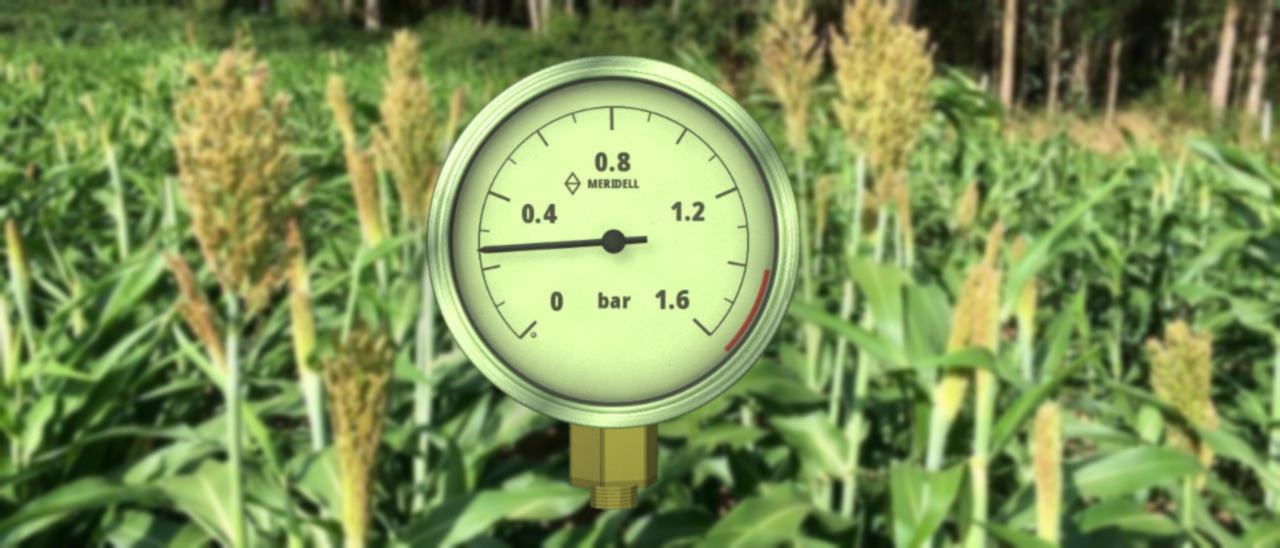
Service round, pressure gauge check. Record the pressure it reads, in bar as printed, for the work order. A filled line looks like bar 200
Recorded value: bar 0.25
